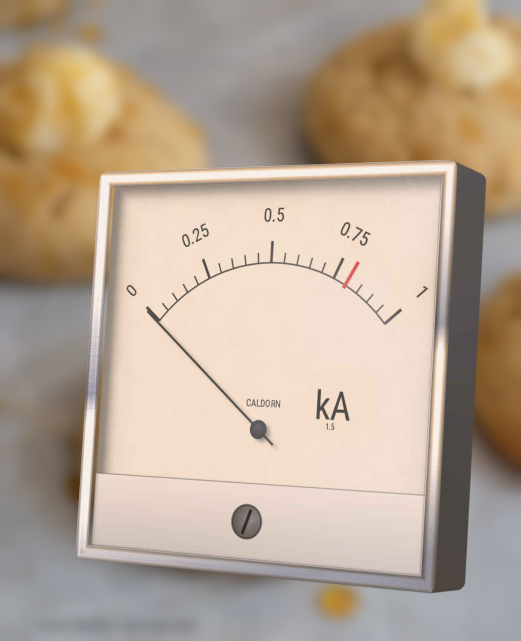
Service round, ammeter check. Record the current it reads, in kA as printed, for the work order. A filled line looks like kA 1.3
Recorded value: kA 0
